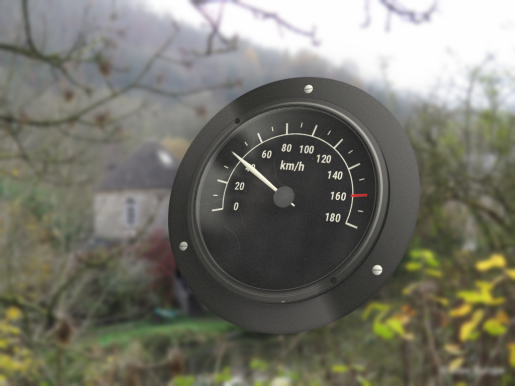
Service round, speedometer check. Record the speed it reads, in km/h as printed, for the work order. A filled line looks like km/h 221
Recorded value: km/h 40
